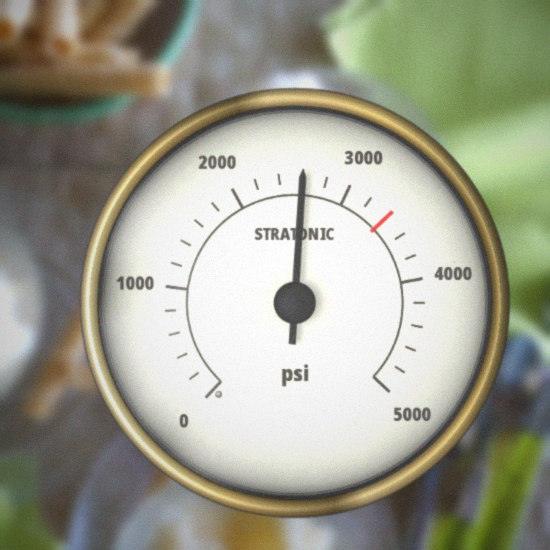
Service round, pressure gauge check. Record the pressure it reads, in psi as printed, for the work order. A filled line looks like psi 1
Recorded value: psi 2600
